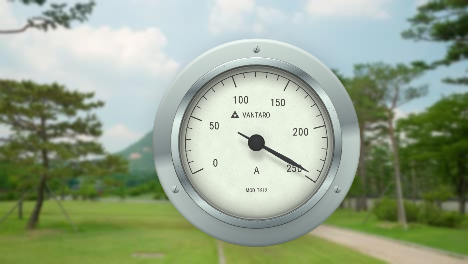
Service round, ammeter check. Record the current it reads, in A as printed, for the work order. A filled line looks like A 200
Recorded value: A 245
